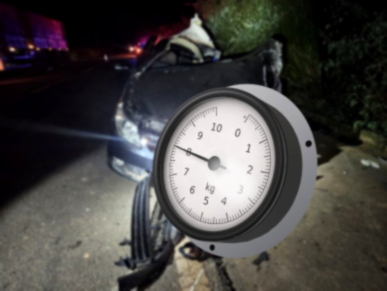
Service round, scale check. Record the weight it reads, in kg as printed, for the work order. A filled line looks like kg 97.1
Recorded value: kg 8
